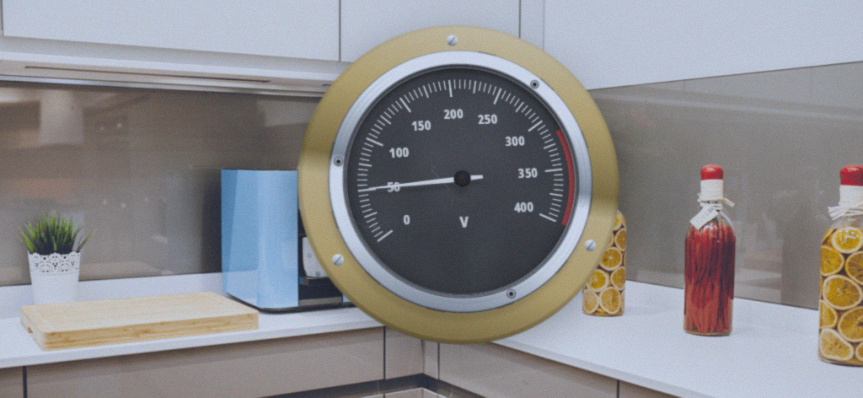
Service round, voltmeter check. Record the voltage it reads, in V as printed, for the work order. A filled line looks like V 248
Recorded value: V 50
